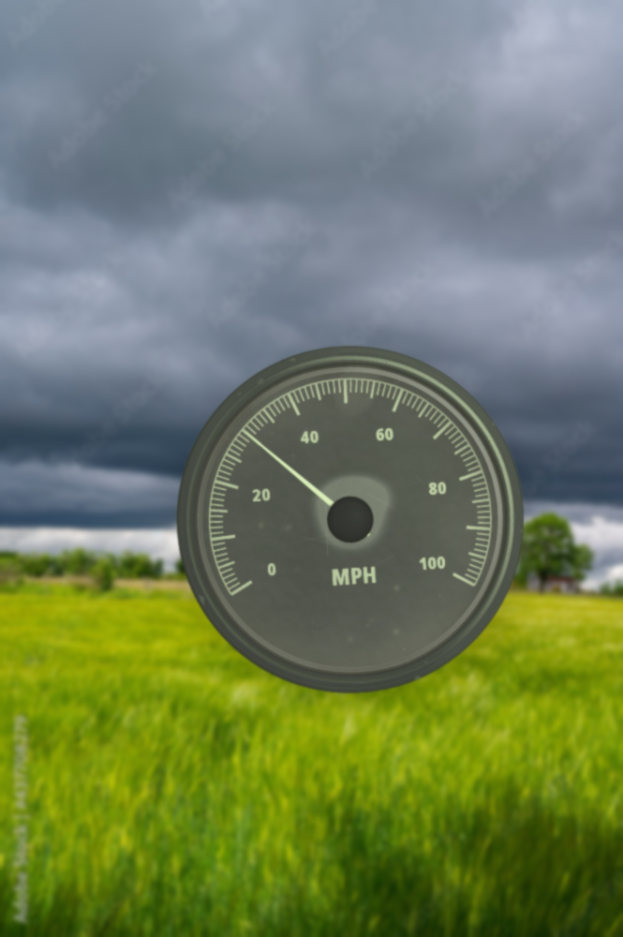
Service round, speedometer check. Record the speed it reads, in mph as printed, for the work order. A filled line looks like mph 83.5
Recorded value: mph 30
